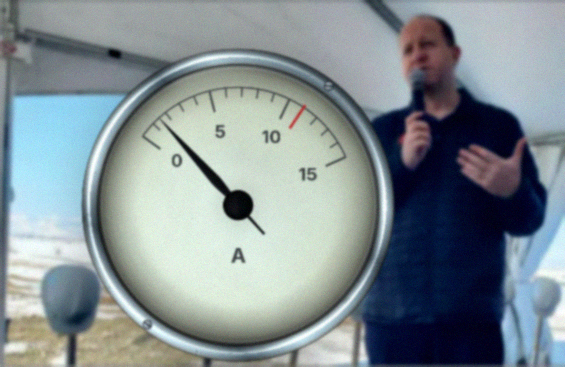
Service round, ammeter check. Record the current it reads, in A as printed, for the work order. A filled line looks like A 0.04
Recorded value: A 1.5
